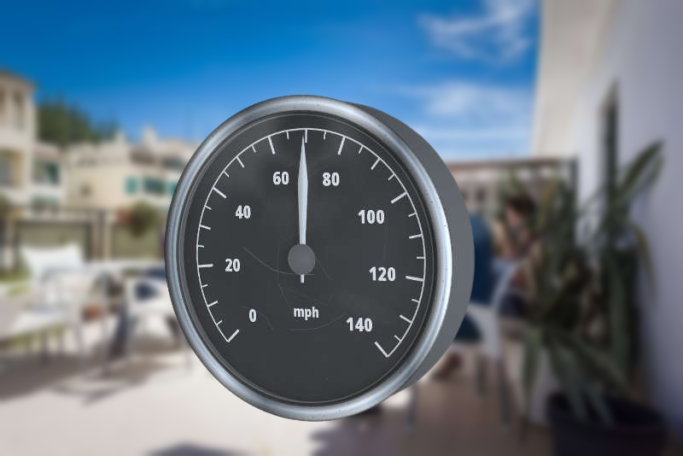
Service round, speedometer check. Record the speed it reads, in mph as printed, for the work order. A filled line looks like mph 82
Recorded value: mph 70
